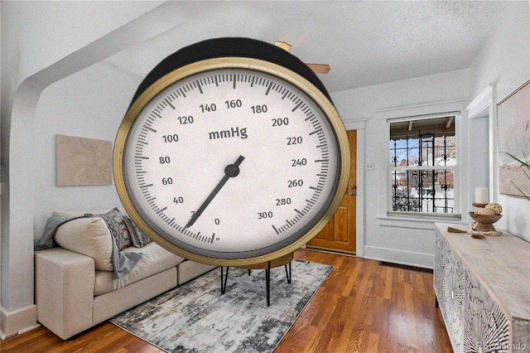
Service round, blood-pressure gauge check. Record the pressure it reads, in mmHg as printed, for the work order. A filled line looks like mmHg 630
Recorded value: mmHg 20
